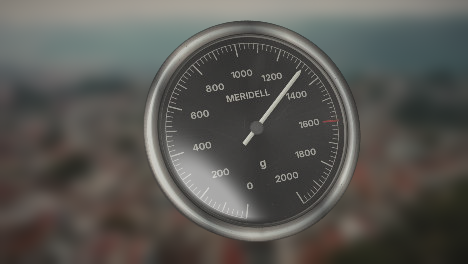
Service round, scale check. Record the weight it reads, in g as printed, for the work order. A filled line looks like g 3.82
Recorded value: g 1320
